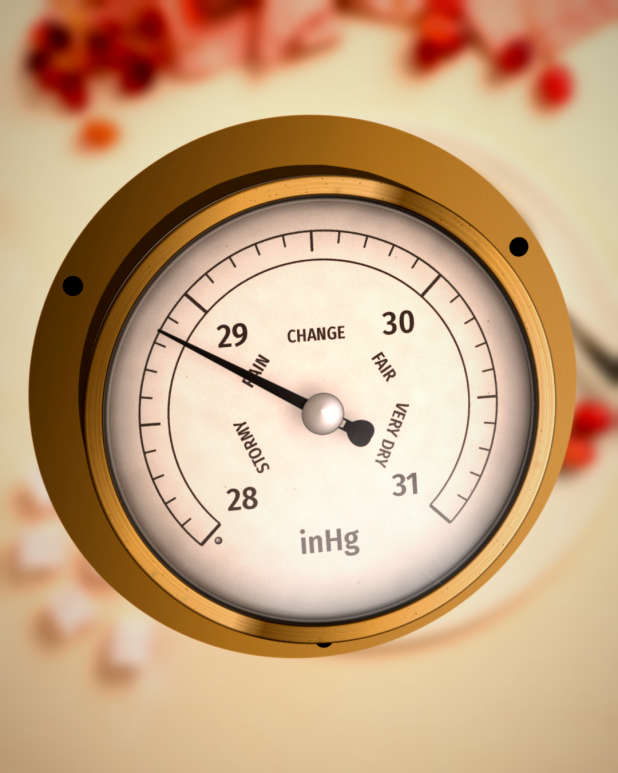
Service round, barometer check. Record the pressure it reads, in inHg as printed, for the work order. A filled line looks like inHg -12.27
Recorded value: inHg 28.85
